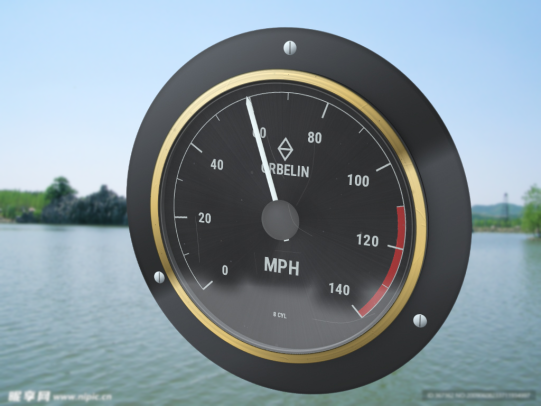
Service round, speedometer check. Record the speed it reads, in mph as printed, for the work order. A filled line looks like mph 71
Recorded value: mph 60
